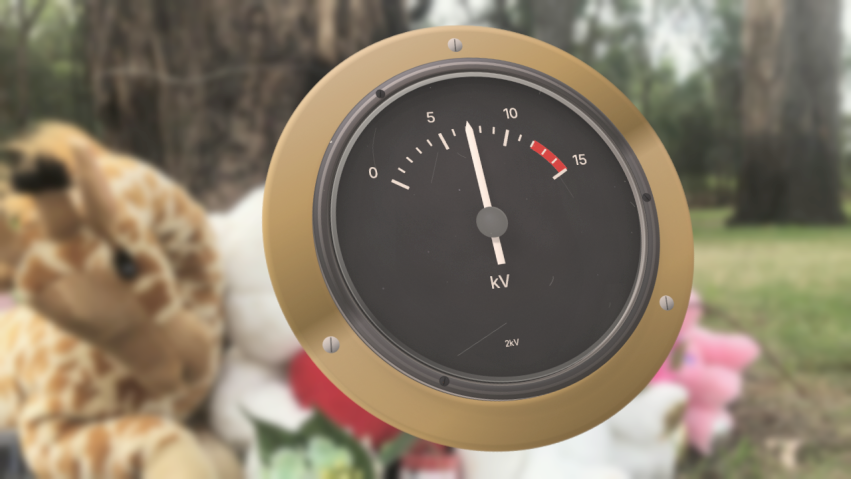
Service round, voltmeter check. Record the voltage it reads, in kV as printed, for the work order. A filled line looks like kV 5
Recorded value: kV 7
